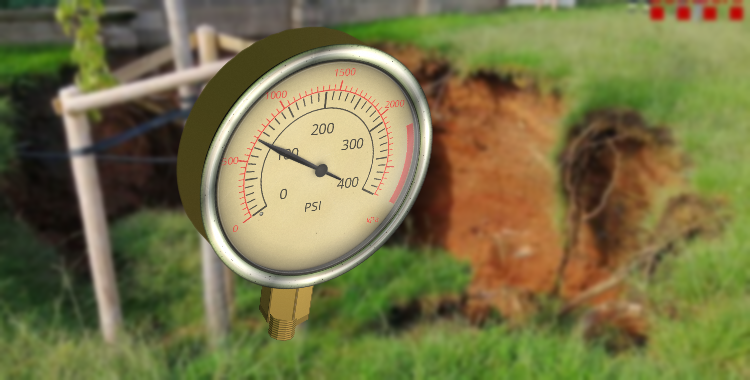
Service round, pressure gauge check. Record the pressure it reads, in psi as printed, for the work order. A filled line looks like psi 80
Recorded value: psi 100
